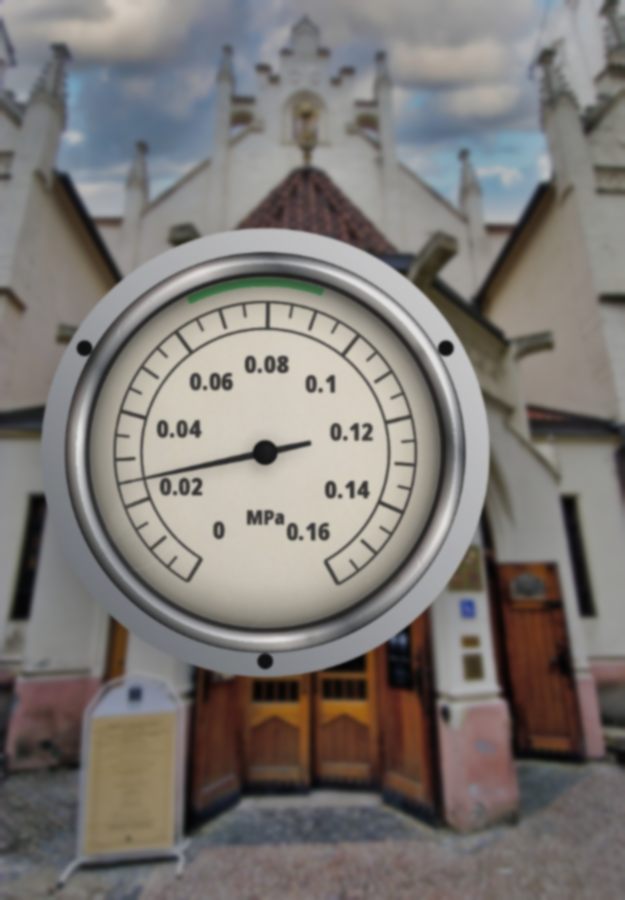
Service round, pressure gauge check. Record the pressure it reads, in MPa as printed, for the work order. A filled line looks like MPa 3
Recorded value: MPa 0.025
